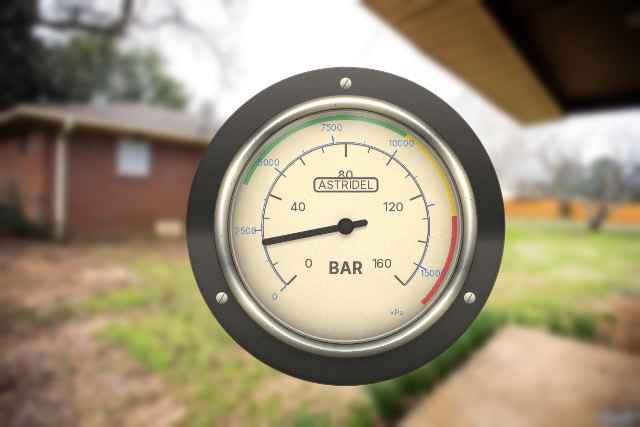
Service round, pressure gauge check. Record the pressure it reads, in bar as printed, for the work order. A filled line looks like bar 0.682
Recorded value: bar 20
